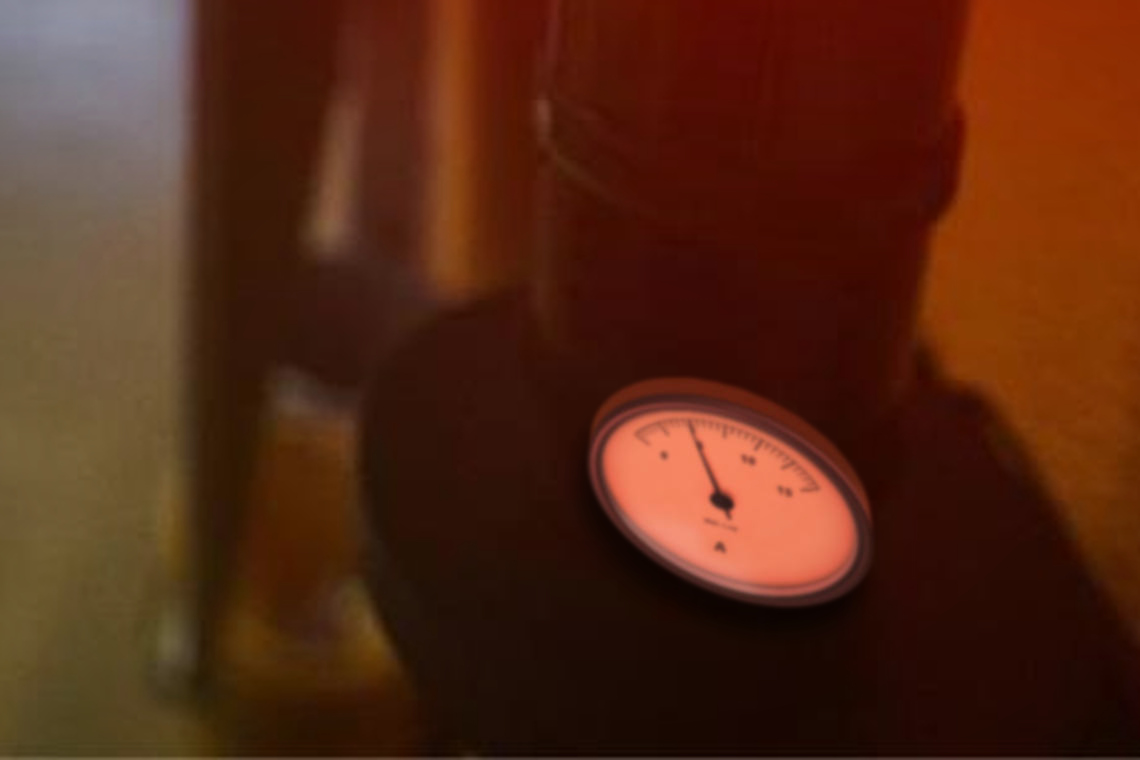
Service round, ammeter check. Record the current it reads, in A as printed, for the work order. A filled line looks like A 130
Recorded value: A 5
